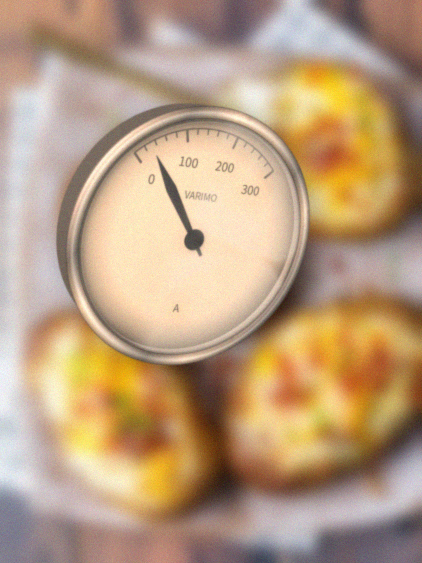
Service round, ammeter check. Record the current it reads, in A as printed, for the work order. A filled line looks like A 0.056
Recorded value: A 30
